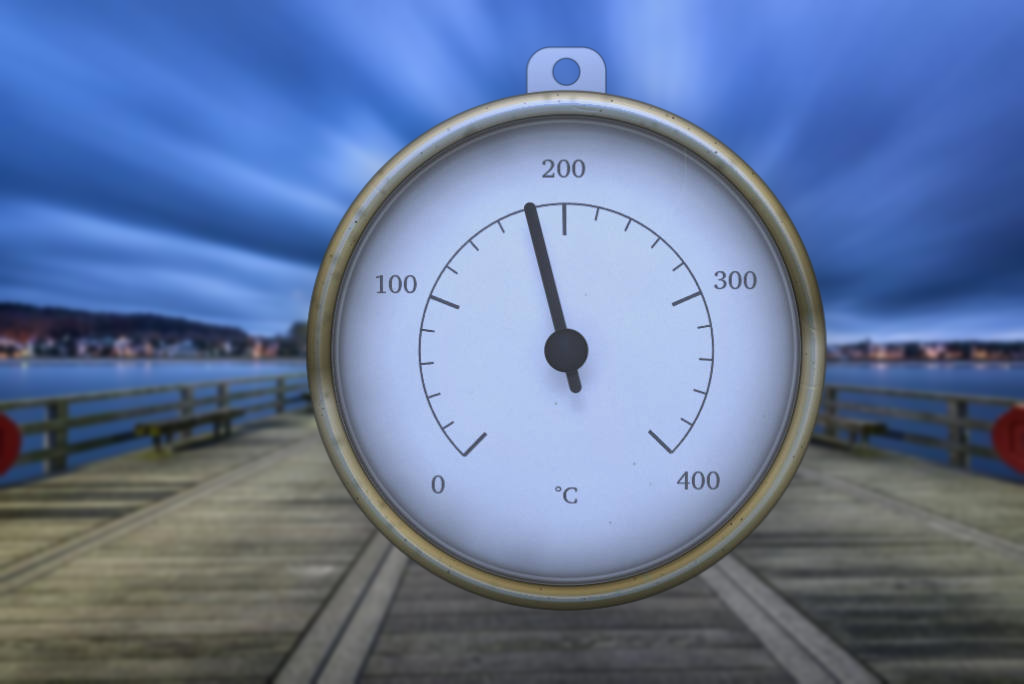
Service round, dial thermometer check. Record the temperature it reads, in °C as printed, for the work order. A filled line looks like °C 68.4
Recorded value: °C 180
